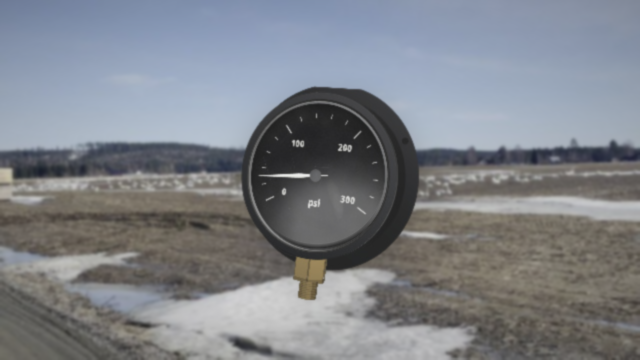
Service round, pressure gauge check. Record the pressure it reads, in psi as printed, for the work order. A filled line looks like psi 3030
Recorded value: psi 30
